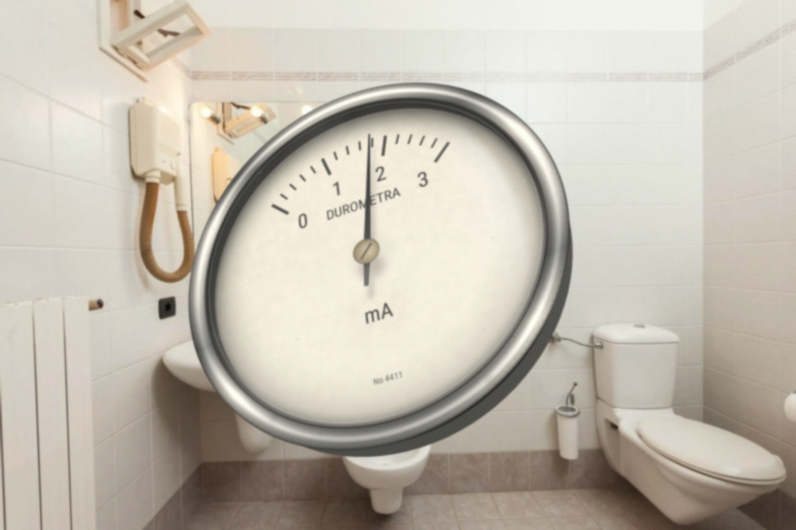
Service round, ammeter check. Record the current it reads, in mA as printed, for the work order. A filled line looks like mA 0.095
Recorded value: mA 1.8
